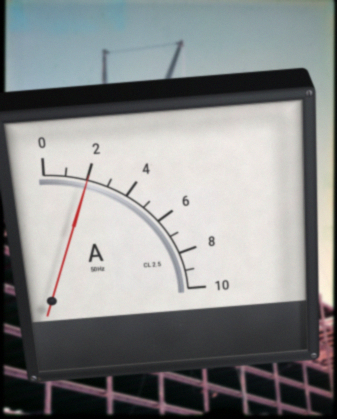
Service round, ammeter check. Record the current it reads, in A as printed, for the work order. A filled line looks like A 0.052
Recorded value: A 2
